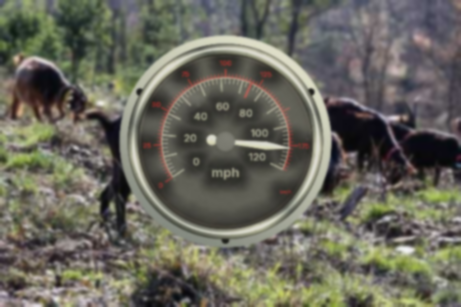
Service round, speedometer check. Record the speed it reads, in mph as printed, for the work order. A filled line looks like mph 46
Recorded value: mph 110
